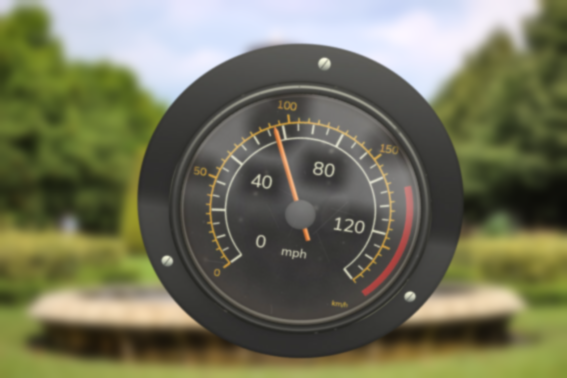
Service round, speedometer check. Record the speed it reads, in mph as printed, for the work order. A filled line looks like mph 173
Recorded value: mph 57.5
